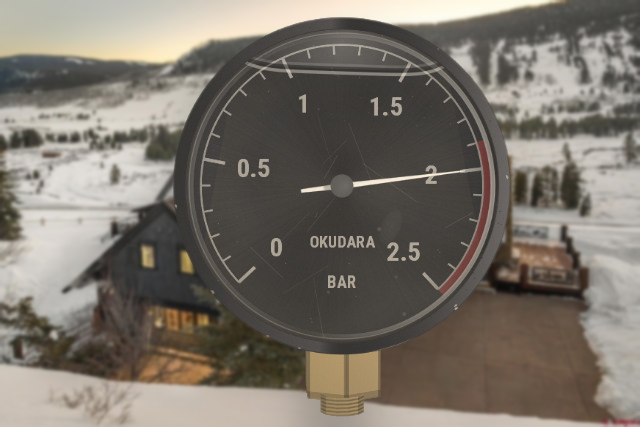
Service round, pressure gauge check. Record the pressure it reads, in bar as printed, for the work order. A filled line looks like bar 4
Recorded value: bar 2
